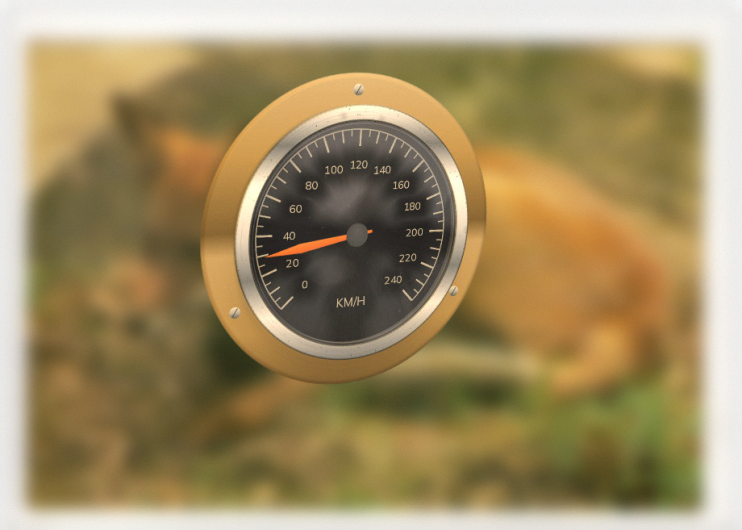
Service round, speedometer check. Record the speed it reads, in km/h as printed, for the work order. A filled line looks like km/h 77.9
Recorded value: km/h 30
